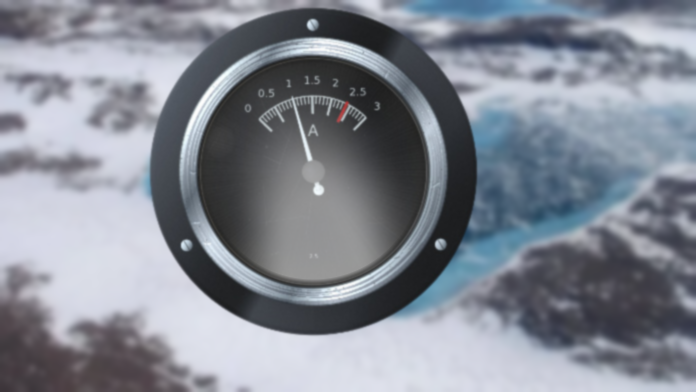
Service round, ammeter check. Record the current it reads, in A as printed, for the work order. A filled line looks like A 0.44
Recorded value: A 1
